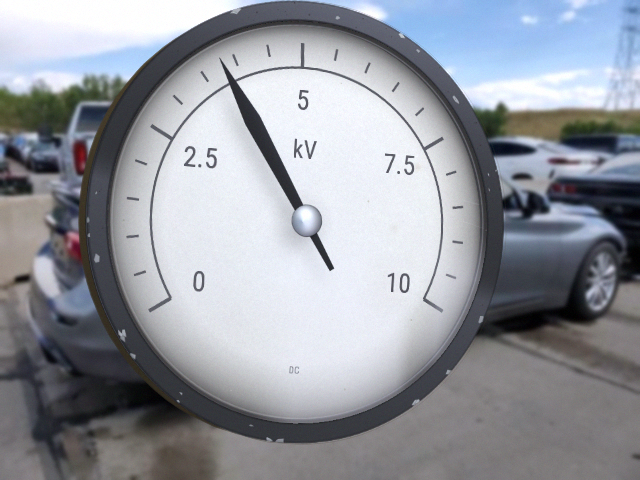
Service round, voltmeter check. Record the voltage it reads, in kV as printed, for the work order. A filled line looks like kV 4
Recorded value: kV 3.75
